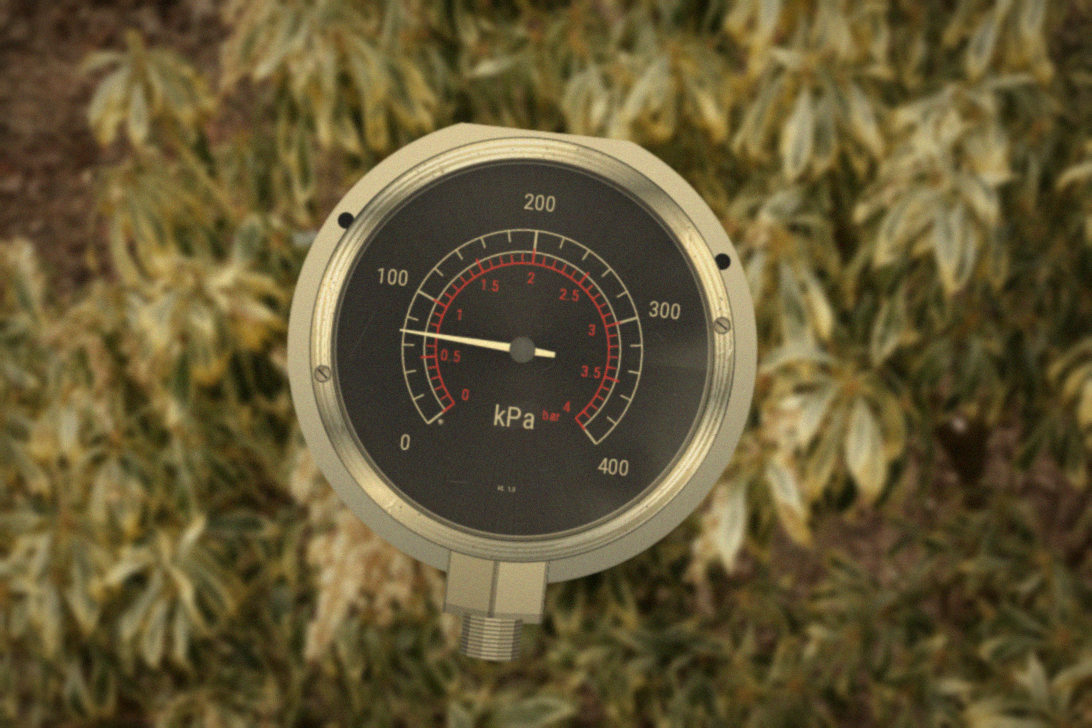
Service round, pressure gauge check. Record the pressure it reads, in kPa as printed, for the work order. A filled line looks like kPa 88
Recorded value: kPa 70
